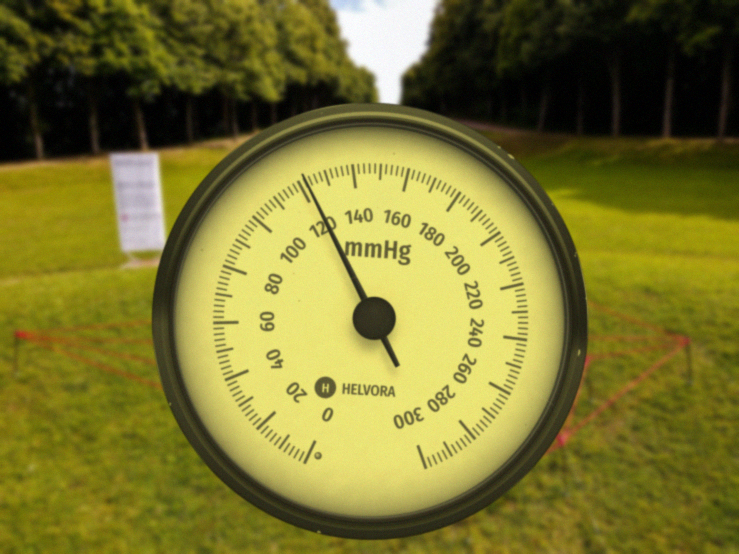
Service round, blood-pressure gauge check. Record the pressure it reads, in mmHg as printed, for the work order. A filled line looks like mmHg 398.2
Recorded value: mmHg 122
